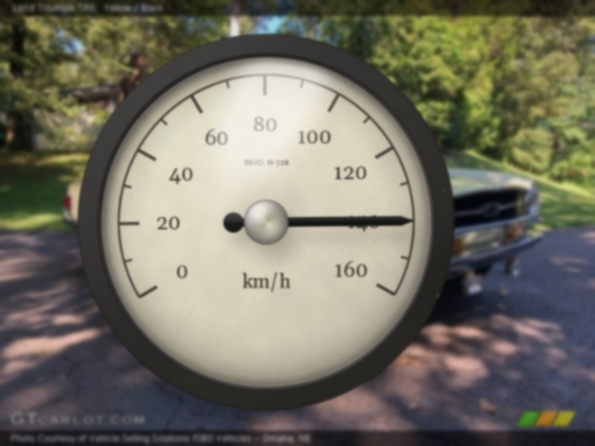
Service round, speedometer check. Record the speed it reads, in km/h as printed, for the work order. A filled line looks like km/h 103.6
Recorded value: km/h 140
